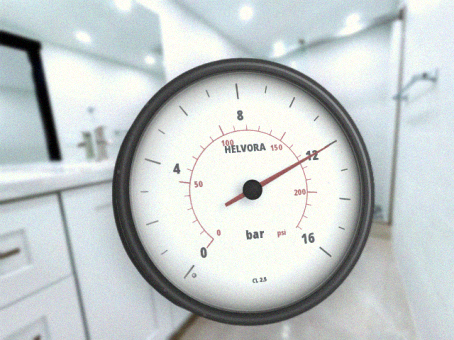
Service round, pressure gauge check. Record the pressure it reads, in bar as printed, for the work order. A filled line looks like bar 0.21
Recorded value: bar 12
